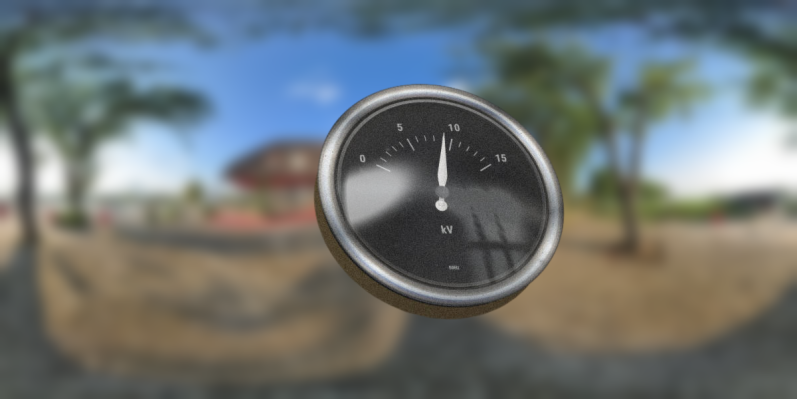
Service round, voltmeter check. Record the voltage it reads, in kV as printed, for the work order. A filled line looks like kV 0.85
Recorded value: kV 9
